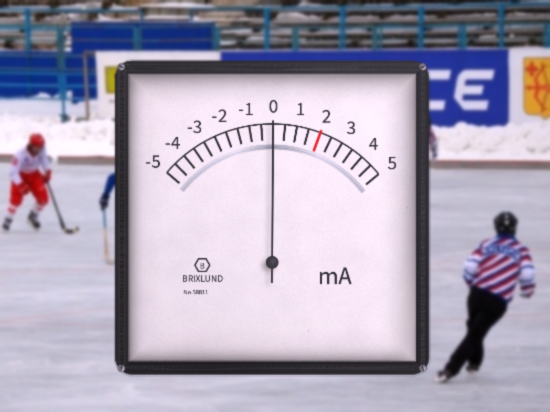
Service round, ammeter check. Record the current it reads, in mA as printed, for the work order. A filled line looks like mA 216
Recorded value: mA 0
